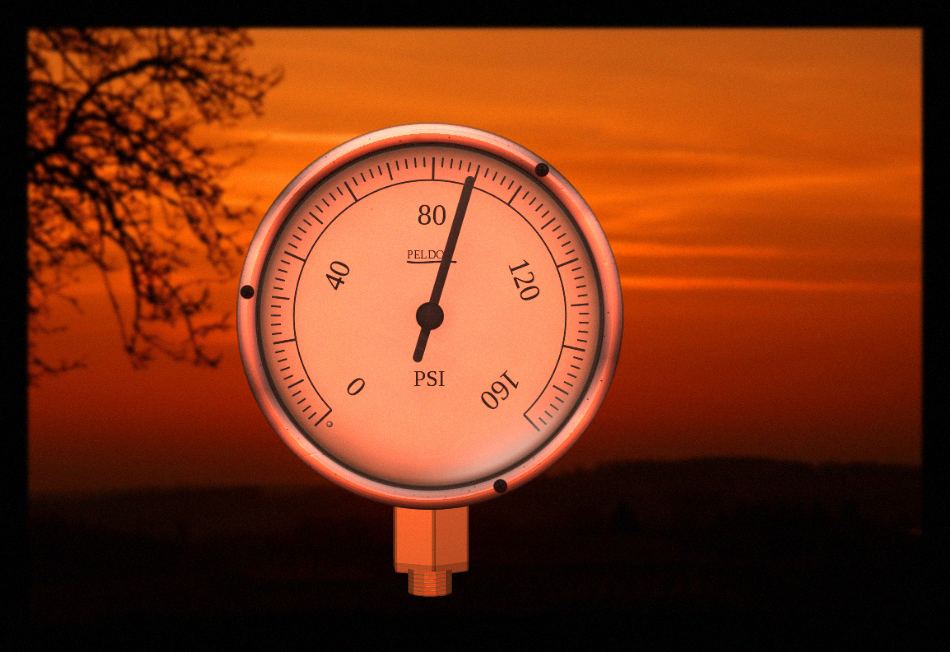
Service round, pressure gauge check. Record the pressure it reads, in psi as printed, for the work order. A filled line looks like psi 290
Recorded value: psi 89
